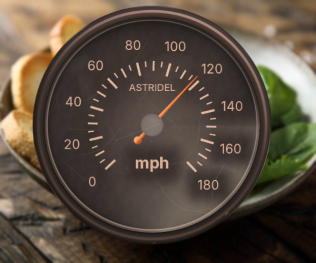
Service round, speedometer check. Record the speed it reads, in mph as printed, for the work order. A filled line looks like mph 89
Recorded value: mph 117.5
